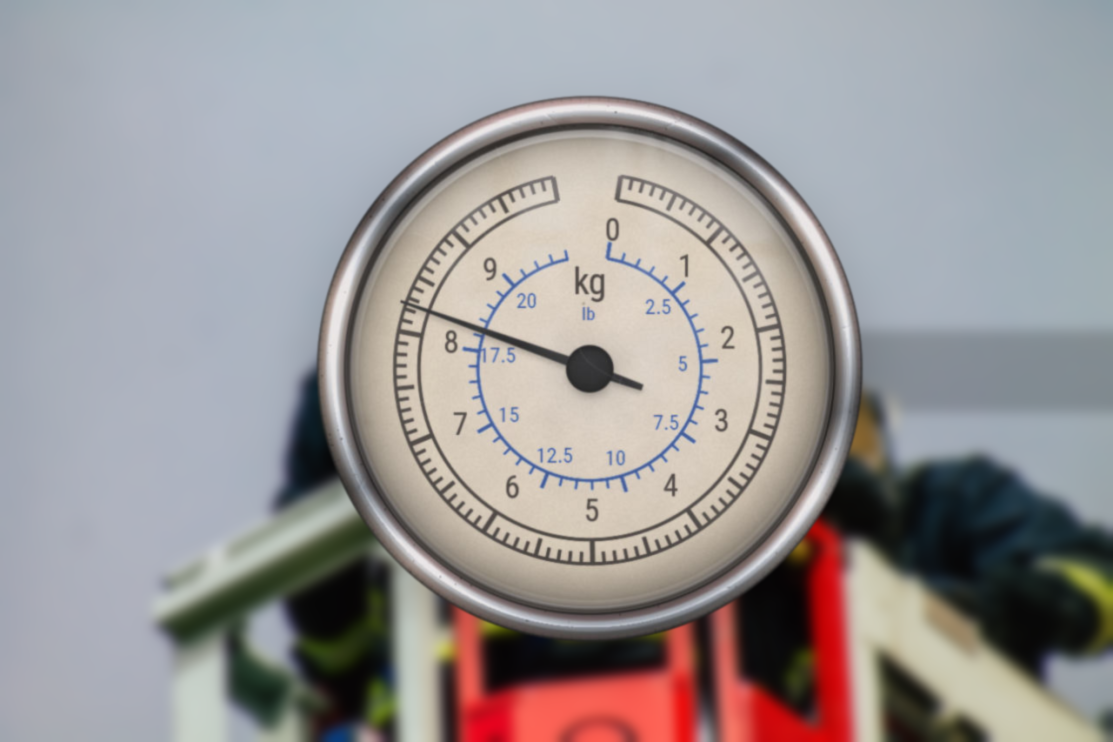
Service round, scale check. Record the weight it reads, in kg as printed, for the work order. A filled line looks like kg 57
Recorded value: kg 8.25
